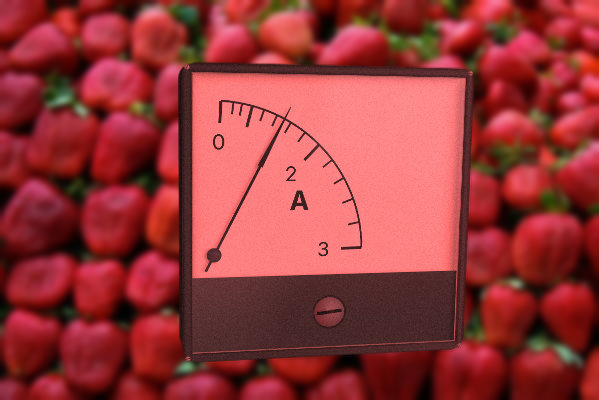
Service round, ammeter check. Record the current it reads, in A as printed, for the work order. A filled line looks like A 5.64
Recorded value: A 1.5
